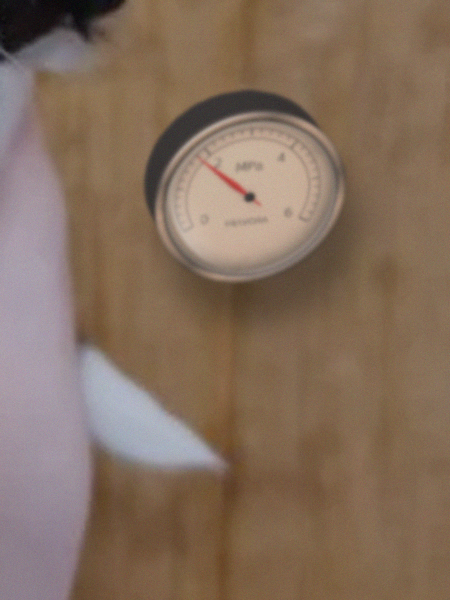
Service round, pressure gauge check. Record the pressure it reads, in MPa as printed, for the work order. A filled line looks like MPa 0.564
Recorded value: MPa 1.8
